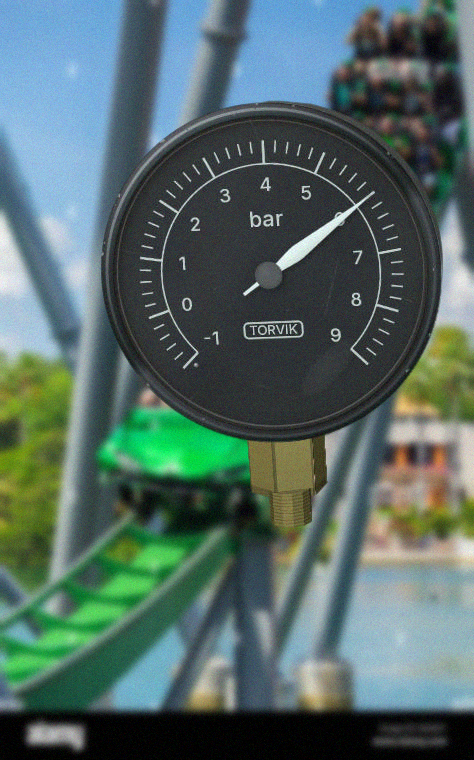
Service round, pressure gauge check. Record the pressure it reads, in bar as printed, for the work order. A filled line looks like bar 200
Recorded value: bar 6
